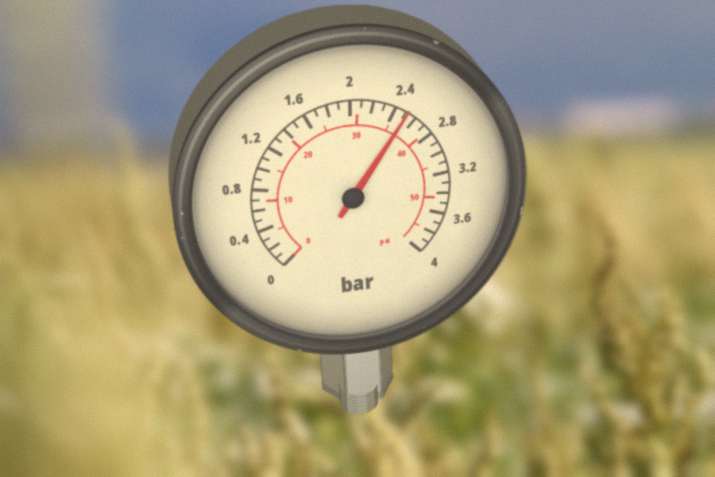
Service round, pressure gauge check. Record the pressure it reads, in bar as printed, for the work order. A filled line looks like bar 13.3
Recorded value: bar 2.5
